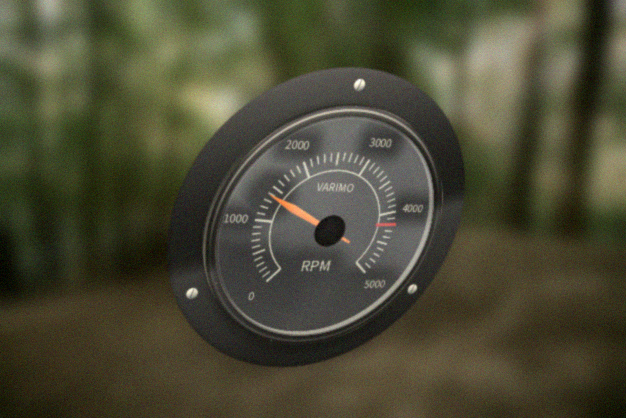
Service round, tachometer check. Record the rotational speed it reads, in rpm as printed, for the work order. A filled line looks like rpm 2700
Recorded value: rpm 1400
